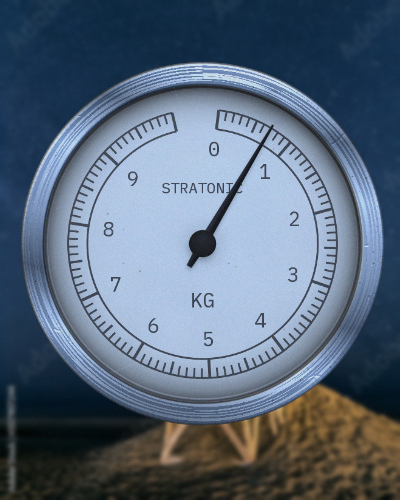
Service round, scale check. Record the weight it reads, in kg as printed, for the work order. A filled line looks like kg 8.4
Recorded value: kg 0.7
